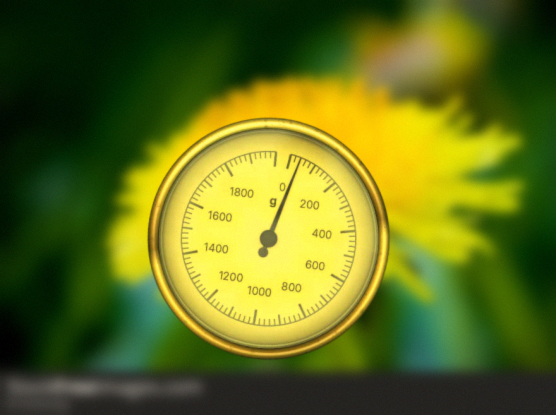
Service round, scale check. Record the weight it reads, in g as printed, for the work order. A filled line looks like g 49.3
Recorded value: g 40
